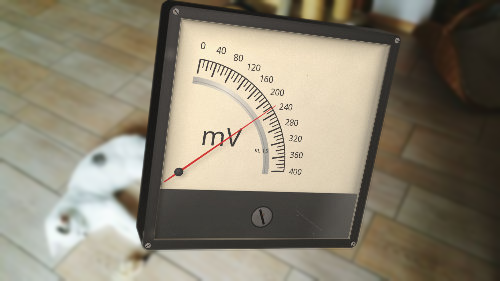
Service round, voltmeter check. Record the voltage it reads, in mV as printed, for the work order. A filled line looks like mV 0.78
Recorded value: mV 220
